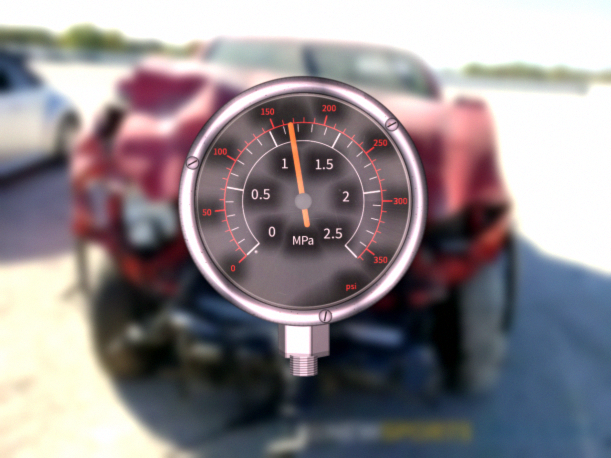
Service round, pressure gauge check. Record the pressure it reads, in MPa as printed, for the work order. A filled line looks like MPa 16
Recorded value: MPa 1.15
